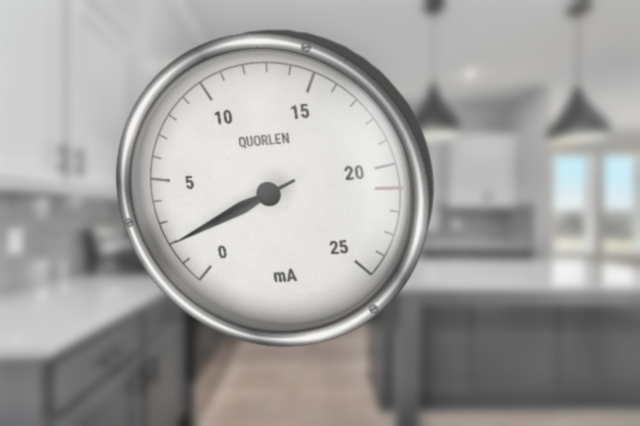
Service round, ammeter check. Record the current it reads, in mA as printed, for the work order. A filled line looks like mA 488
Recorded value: mA 2
